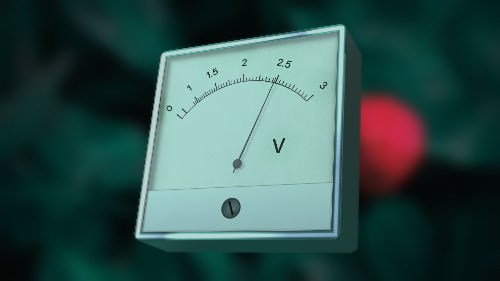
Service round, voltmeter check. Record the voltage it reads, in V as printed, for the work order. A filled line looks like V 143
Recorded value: V 2.5
